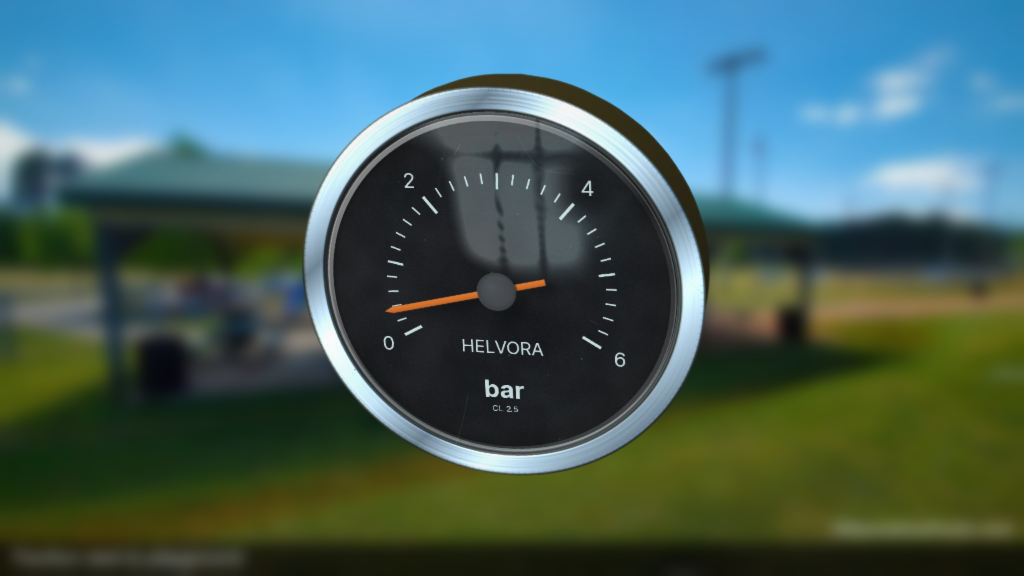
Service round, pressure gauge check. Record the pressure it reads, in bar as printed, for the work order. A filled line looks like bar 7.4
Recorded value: bar 0.4
